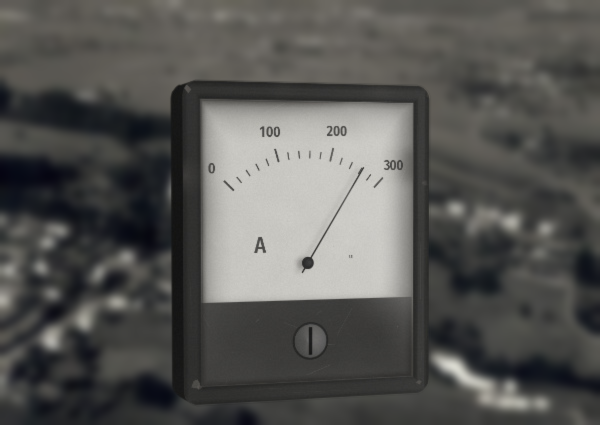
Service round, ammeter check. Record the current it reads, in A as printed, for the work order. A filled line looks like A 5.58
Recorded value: A 260
